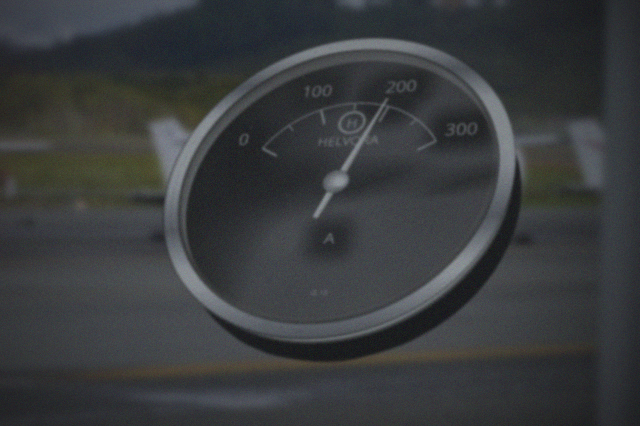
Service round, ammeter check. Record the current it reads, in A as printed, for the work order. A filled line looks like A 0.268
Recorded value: A 200
